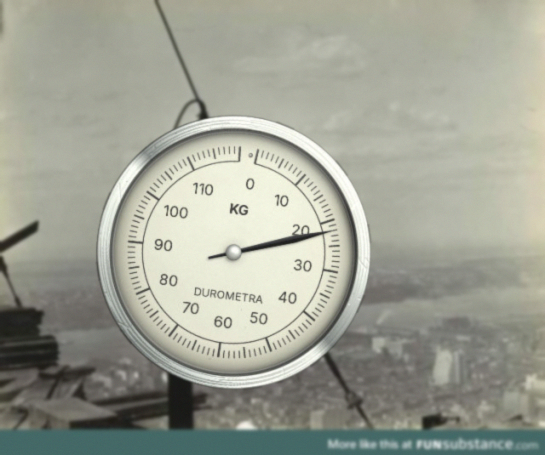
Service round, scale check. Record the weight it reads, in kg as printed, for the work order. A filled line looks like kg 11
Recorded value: kg 22
